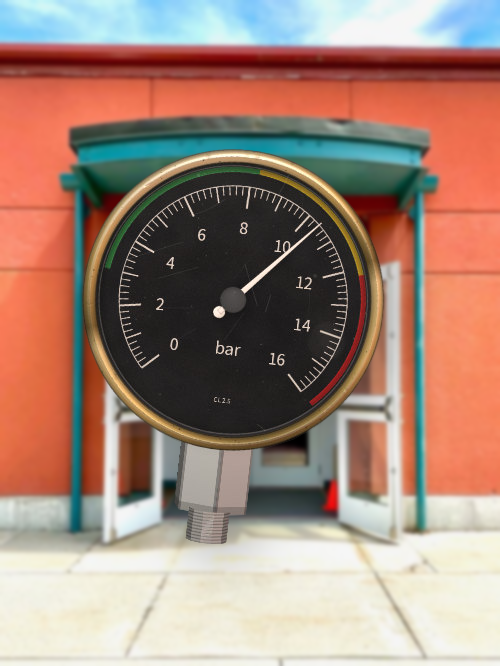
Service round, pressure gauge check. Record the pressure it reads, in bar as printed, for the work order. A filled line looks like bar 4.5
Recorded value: bar 10.4
